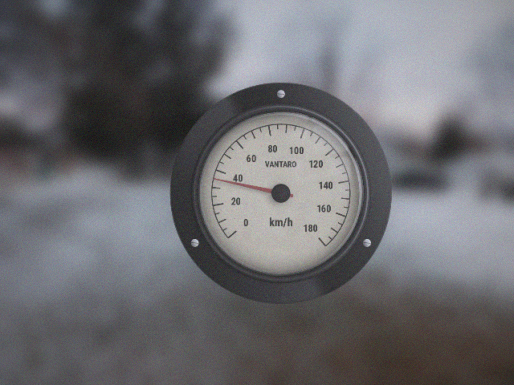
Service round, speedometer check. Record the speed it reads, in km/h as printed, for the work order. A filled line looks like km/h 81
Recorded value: km/h 35
